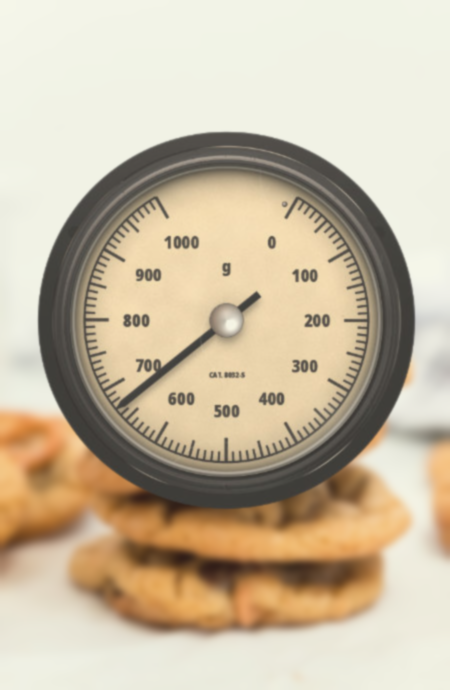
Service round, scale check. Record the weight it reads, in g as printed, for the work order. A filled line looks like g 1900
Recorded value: g 670
